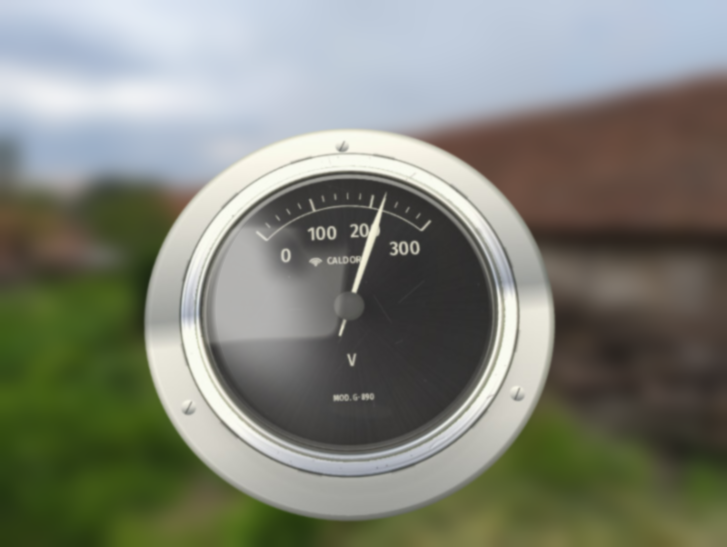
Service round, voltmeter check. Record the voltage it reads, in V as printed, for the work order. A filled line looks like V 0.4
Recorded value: V 220
